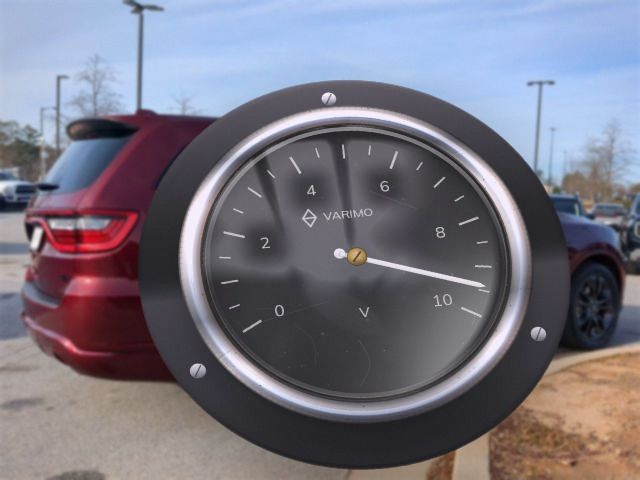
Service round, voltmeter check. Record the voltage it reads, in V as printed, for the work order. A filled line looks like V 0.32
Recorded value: V 9.5
